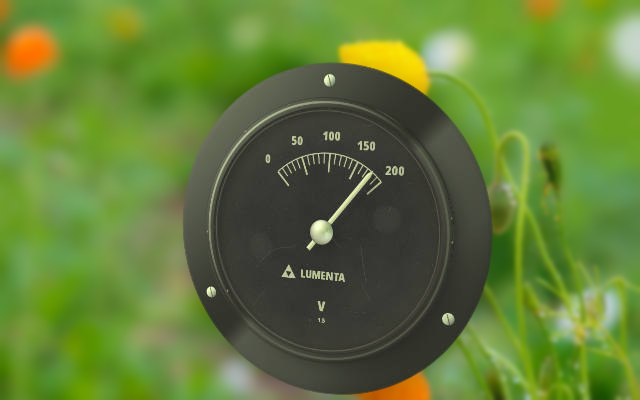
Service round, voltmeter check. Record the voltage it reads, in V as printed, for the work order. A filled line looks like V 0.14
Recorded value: V 180
